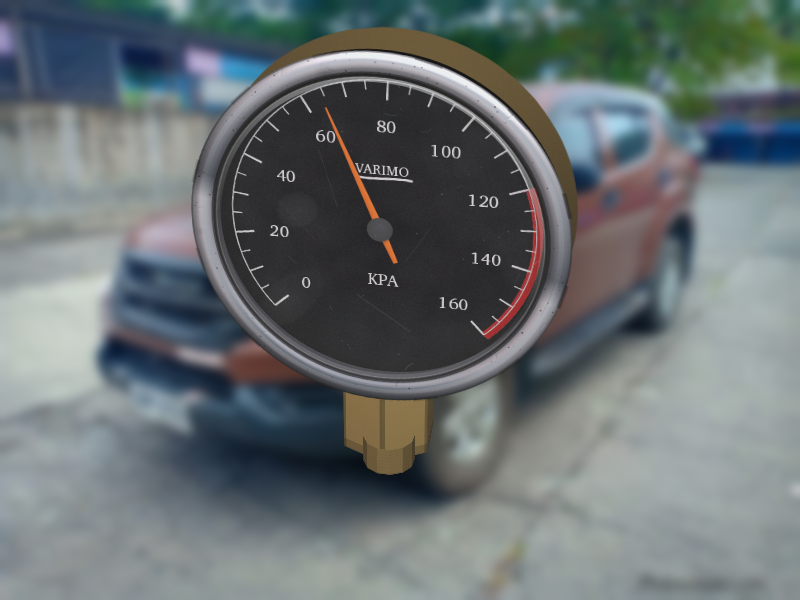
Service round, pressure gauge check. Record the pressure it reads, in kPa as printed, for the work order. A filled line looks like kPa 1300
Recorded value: kPa 65
